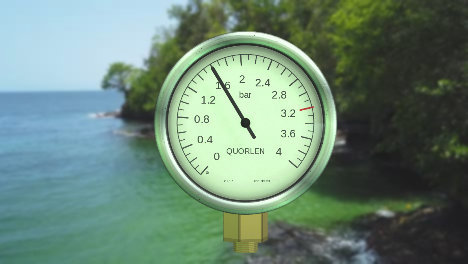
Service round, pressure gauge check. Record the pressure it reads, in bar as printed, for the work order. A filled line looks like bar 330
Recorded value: bar 1.6
